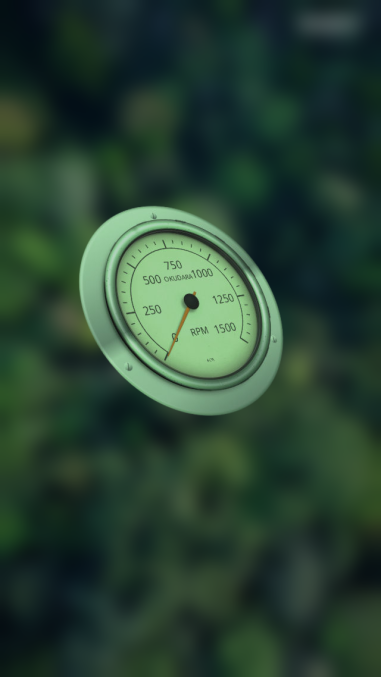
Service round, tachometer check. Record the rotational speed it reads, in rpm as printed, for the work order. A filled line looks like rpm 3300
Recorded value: rpm 0
